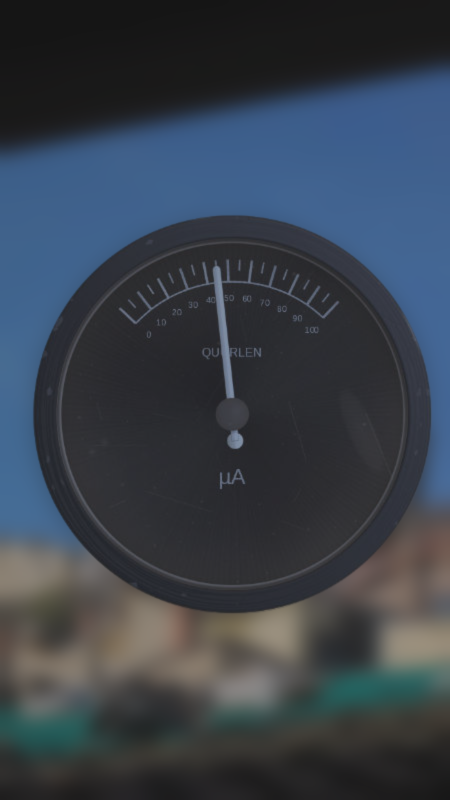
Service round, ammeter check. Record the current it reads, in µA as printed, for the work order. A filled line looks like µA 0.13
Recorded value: µA 45
